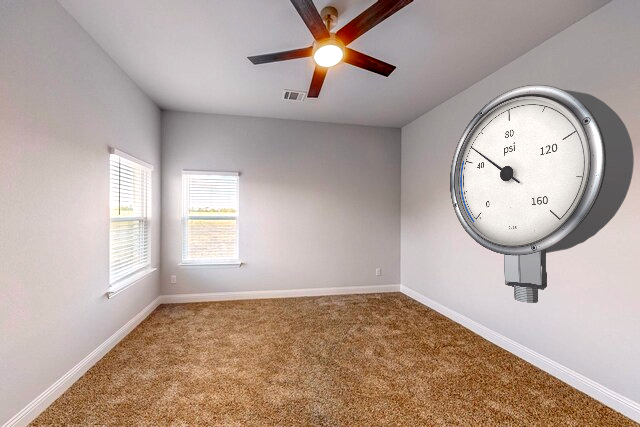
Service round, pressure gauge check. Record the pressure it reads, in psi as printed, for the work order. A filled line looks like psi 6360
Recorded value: psi 50
